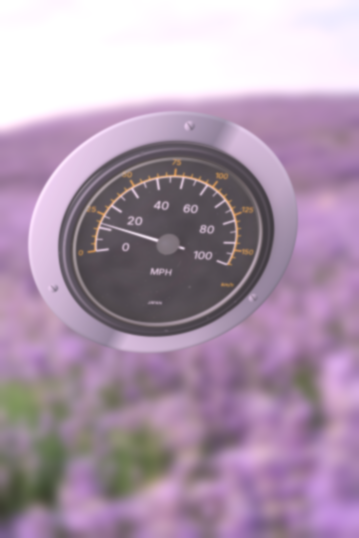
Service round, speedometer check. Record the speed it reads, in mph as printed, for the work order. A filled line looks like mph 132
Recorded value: mph 12.5
